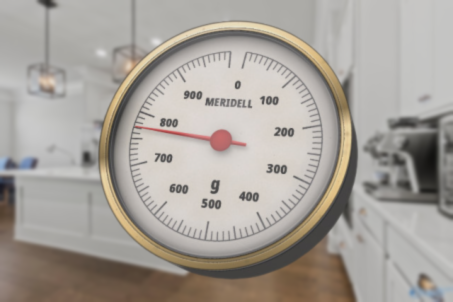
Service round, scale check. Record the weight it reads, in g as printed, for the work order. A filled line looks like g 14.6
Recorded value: g 770
